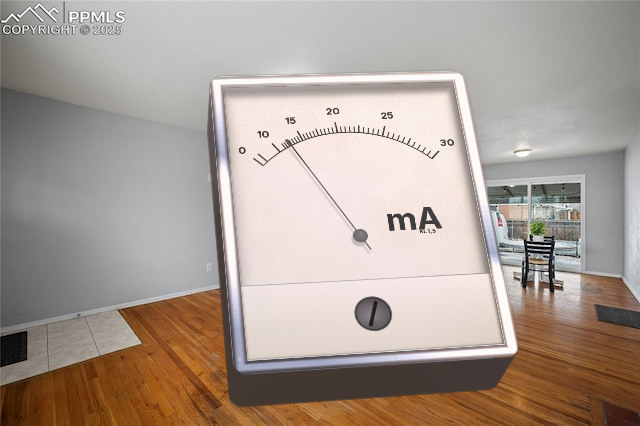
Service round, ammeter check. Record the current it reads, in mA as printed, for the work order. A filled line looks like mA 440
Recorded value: mA 12.5
